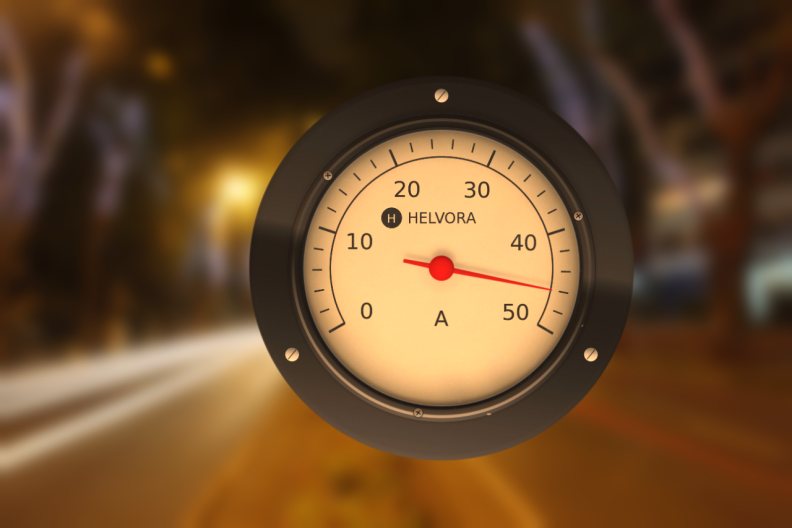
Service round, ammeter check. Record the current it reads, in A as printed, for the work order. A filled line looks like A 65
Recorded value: A 46
